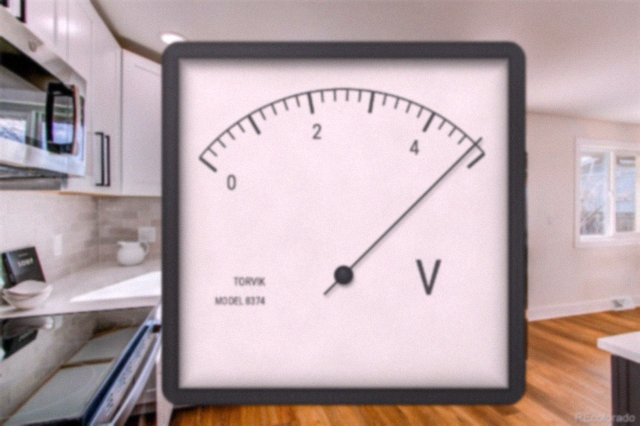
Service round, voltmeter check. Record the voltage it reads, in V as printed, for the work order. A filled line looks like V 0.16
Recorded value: V 4.8
